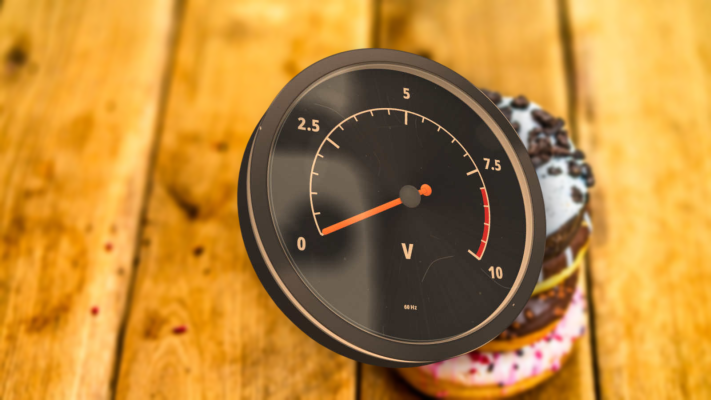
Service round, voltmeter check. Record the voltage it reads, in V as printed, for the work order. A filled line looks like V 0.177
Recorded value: V 0
